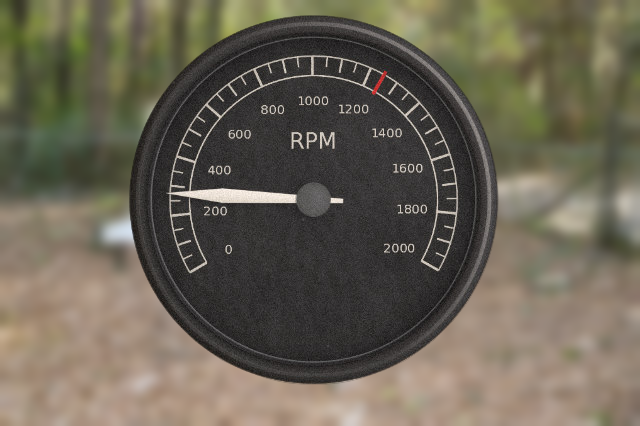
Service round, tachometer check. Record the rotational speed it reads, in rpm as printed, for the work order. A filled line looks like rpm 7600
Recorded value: rpm 275
